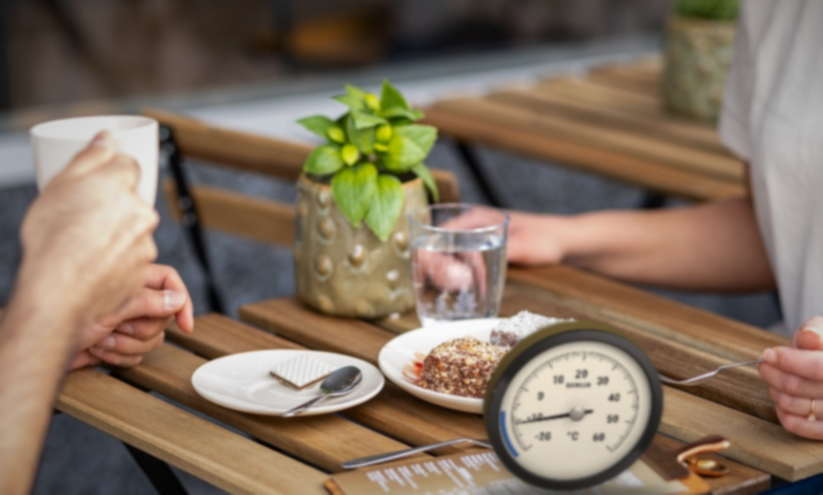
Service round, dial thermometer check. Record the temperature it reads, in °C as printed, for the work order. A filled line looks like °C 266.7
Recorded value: °C -10
